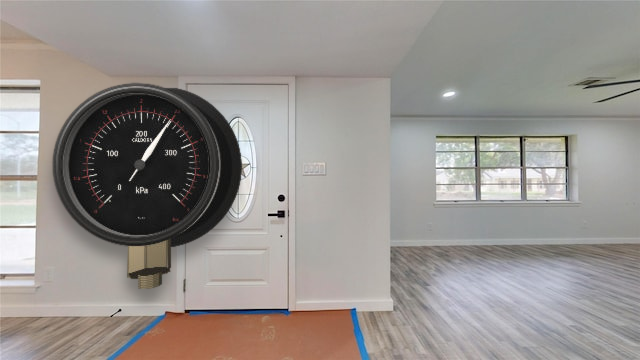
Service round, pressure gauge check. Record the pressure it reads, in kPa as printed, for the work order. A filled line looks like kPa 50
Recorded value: kPa 250
